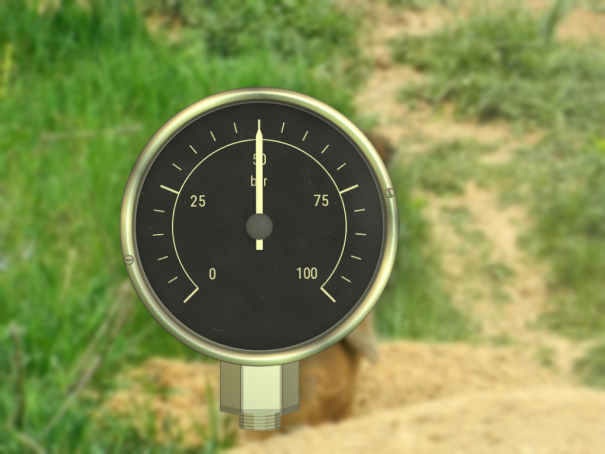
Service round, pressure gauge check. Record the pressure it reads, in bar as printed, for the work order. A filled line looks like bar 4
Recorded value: bar 50
